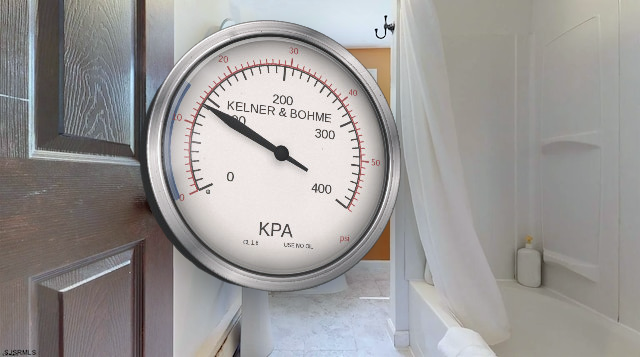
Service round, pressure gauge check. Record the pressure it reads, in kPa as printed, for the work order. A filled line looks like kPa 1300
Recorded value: kPa 90
